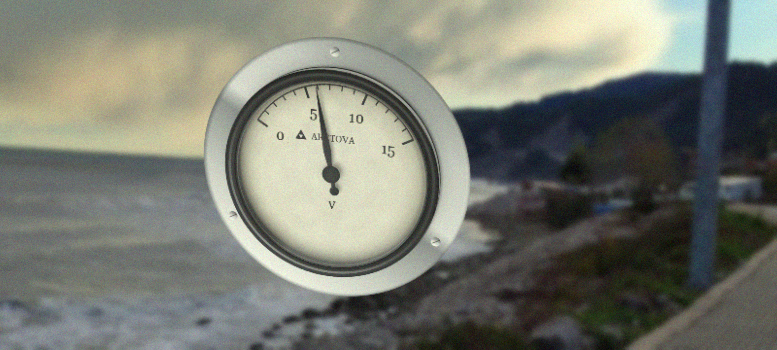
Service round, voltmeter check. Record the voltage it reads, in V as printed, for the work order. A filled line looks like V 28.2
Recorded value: V 6
